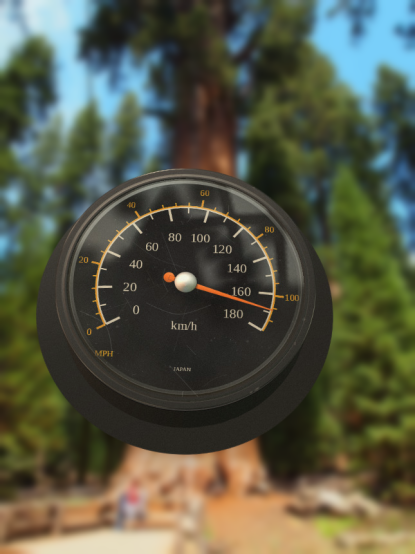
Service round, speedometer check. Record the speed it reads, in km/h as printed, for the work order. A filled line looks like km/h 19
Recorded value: km/h 170
